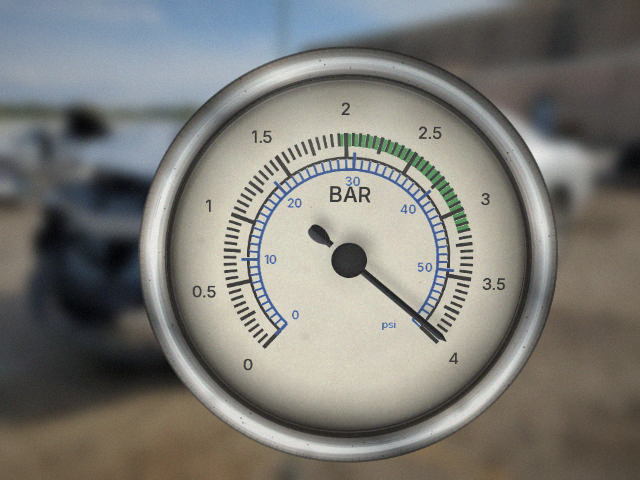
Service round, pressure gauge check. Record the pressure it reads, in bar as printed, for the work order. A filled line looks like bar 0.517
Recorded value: bar 3.95
